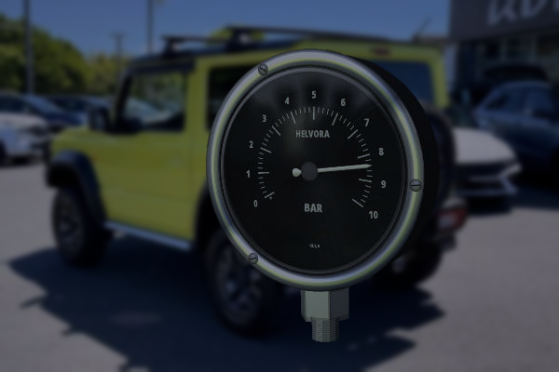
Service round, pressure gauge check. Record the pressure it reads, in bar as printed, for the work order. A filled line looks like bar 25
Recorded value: bar 8.4
